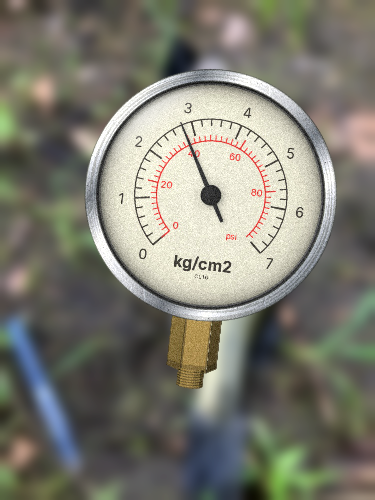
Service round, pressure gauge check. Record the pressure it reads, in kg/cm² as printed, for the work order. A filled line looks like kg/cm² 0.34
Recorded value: kg/cm² 2.8
